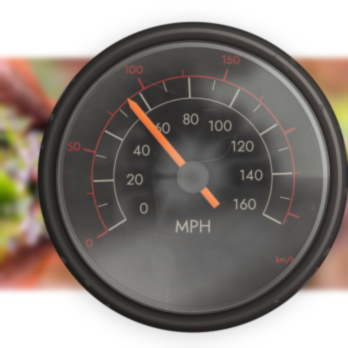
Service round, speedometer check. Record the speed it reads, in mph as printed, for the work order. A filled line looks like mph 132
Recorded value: mph 55
